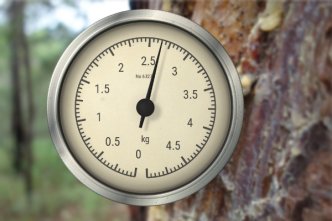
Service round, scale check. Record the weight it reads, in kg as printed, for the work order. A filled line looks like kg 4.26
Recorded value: kg 2.65
